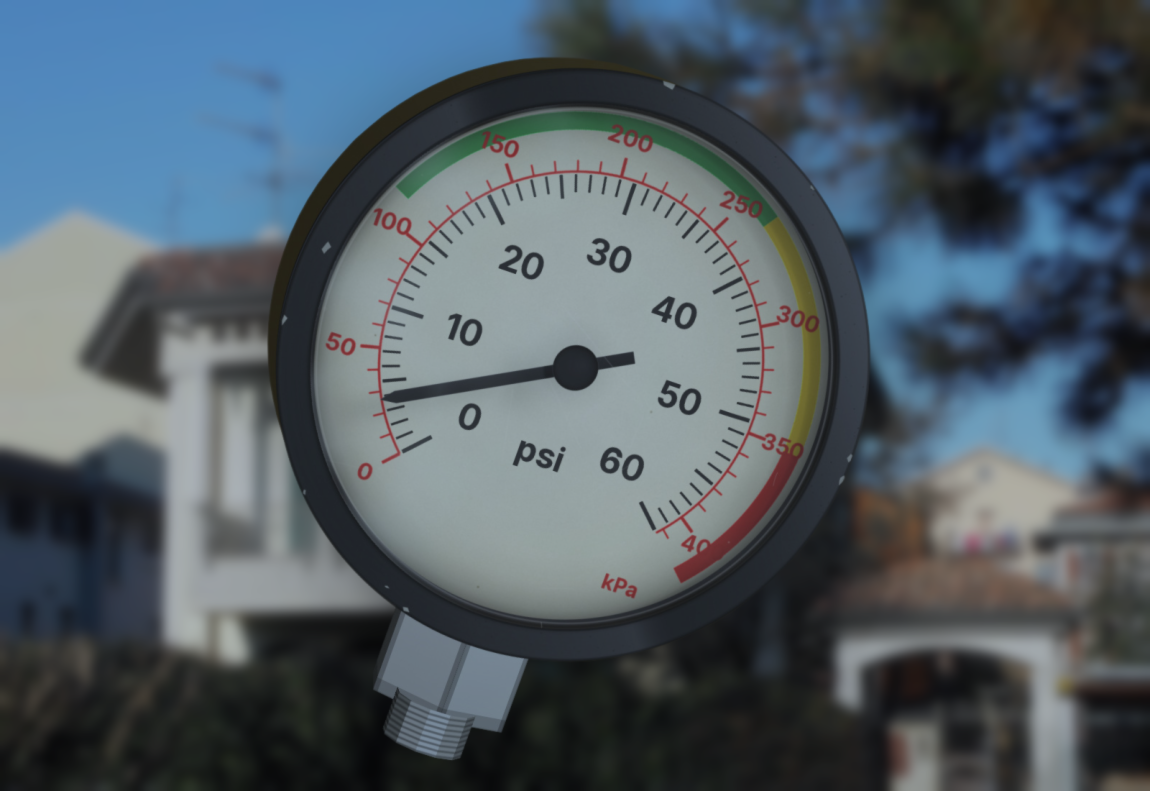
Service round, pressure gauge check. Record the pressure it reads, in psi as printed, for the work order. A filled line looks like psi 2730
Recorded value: psi 4
